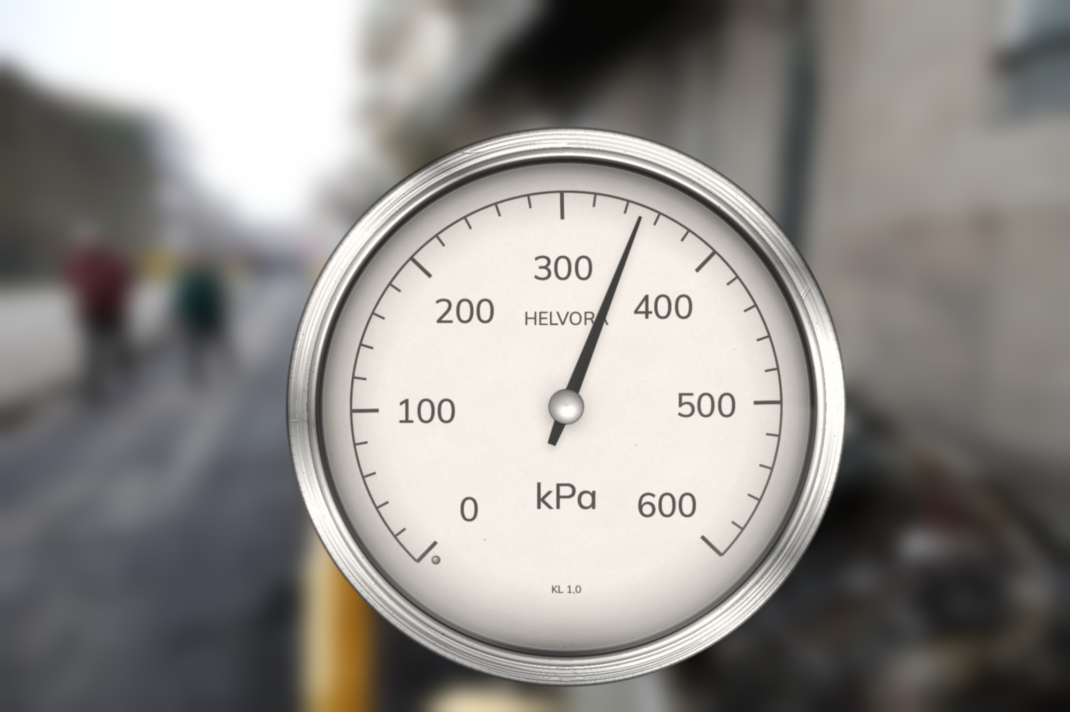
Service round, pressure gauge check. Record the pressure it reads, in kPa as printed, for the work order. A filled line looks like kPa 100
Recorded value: kPa 350
